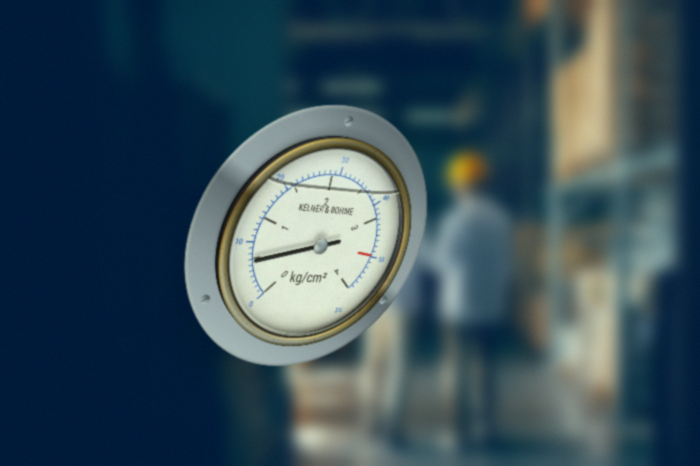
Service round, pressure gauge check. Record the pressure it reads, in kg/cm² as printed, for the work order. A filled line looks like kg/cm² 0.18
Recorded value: kg/cm² 0.5
